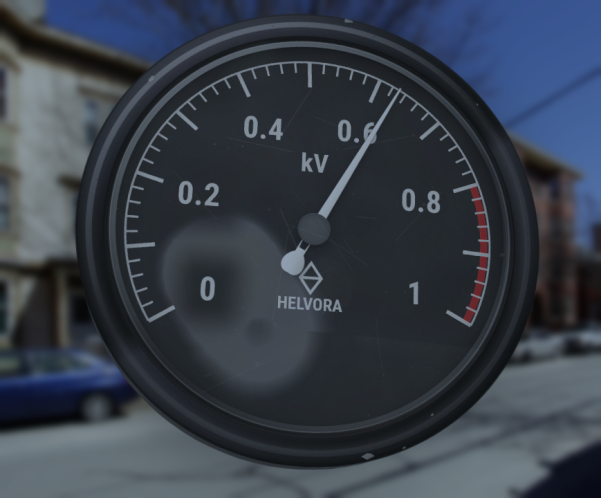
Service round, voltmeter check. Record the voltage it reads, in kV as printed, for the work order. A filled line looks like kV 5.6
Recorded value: kV 0.63
